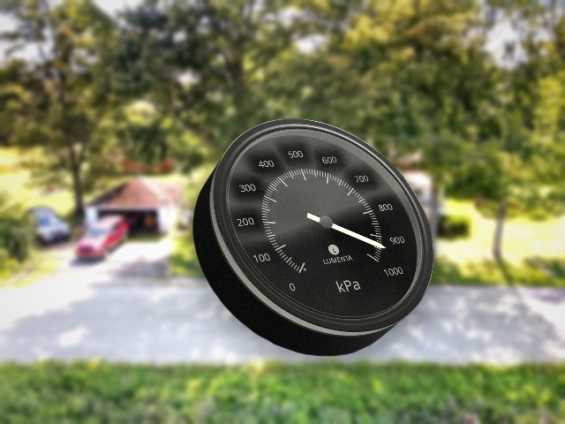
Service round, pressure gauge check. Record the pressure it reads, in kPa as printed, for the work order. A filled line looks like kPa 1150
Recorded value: kPa 950
